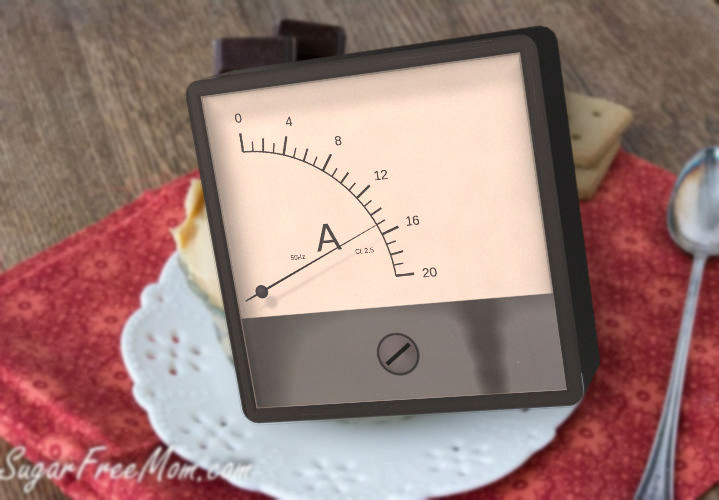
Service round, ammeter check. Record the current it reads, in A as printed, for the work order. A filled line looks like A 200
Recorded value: A 15
